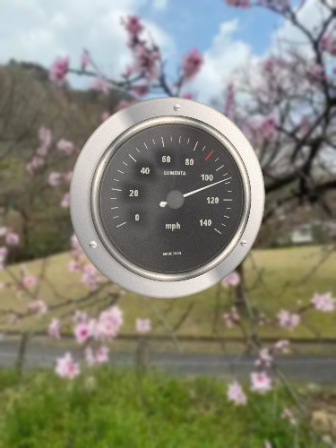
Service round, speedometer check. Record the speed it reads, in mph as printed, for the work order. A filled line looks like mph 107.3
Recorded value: mph 107.5
